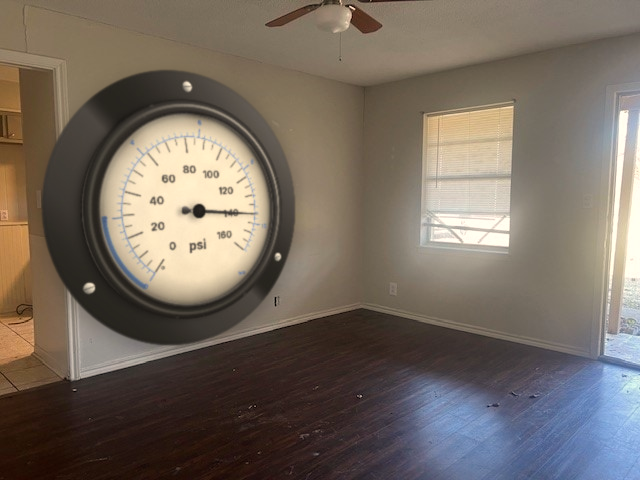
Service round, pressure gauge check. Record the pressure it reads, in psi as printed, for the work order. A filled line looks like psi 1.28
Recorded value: psi 140
